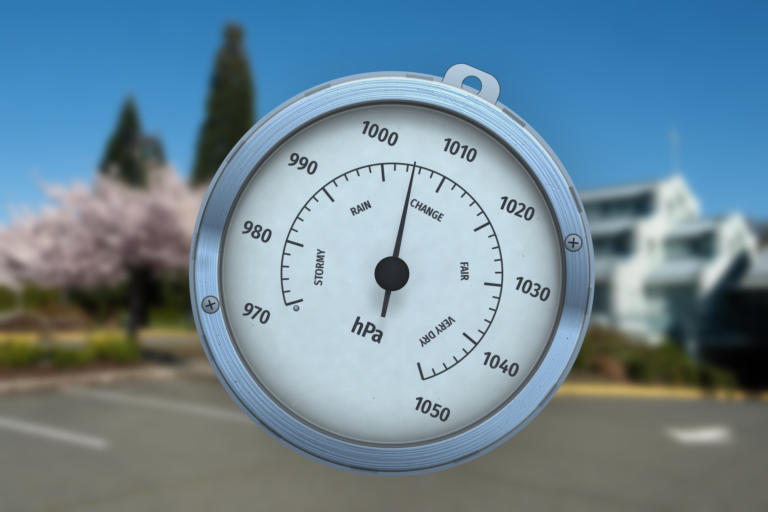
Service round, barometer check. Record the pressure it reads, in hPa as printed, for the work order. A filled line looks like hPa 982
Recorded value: hPa 1005
